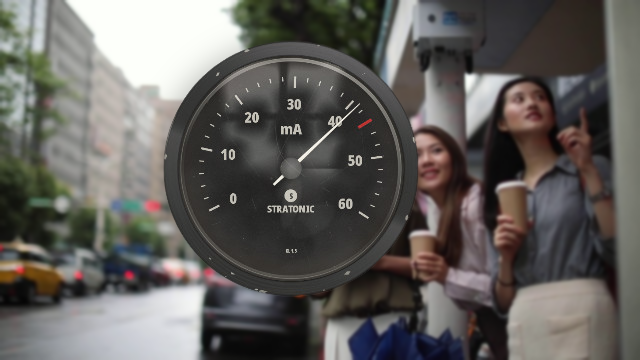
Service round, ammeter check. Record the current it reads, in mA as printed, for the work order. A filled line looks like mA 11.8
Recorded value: mA 41
